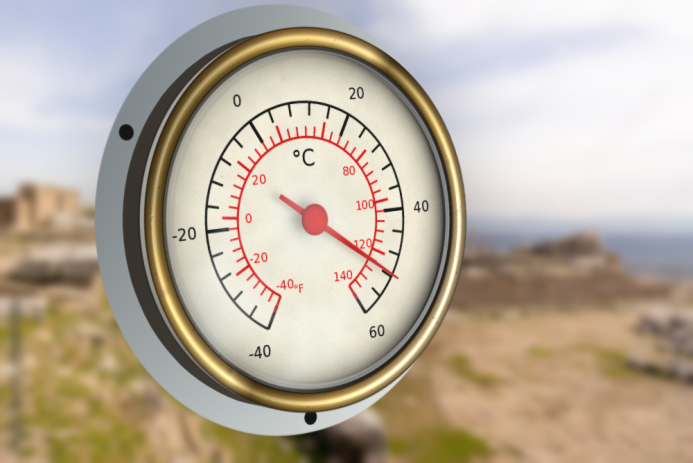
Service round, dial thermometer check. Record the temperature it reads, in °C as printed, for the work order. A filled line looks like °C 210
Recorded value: °C 52
